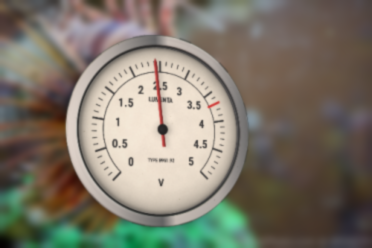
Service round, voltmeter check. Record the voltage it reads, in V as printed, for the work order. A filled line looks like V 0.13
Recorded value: V 2.4
